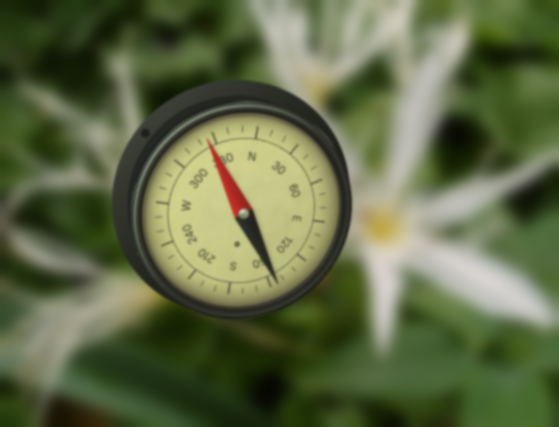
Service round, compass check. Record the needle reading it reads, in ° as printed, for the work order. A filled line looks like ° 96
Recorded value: ° 325
